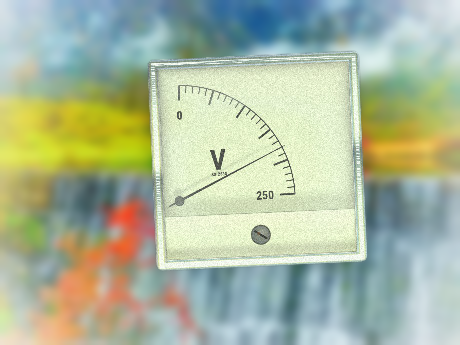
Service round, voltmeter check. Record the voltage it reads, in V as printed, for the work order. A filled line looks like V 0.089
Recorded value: V 180
